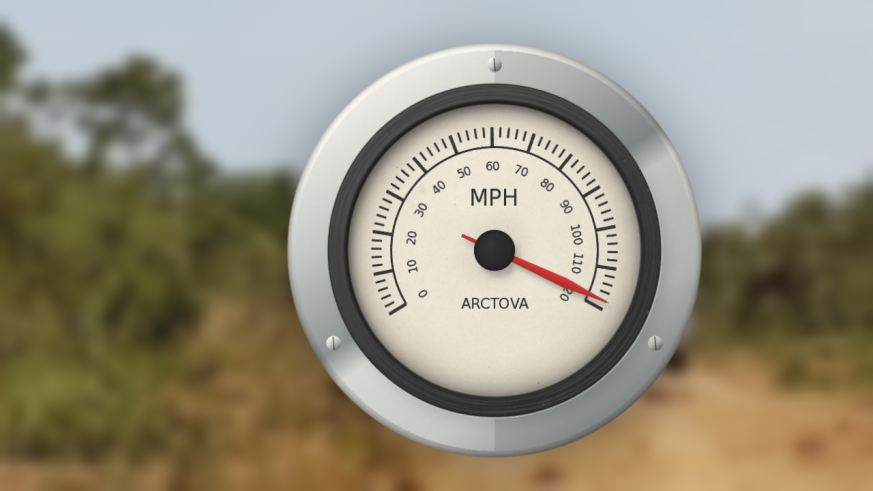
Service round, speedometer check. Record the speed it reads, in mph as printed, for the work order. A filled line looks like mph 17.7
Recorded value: mph 118
